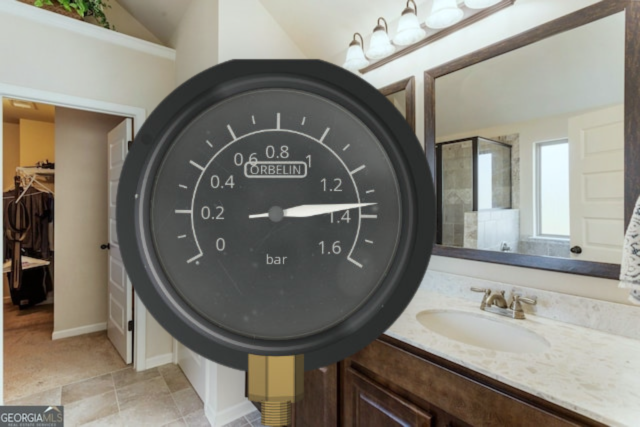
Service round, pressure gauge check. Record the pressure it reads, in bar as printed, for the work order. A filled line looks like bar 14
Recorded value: bar 1.35
